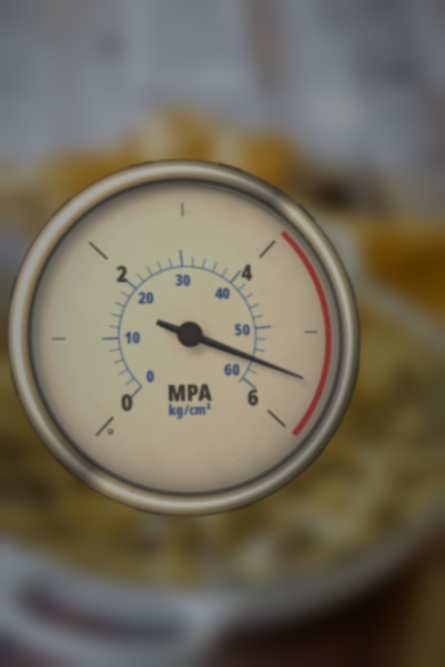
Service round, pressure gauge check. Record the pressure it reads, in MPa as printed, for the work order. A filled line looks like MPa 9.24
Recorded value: MPa 5.5
